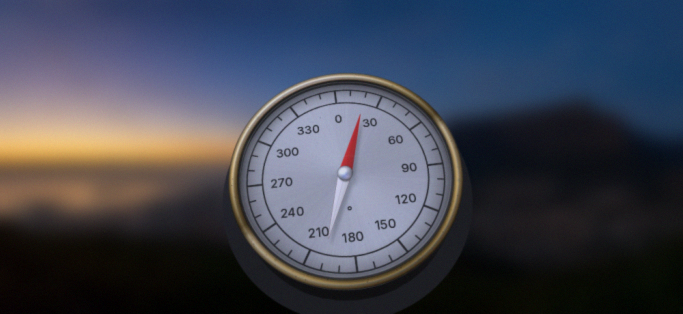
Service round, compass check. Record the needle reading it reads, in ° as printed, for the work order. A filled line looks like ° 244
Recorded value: ° 20
